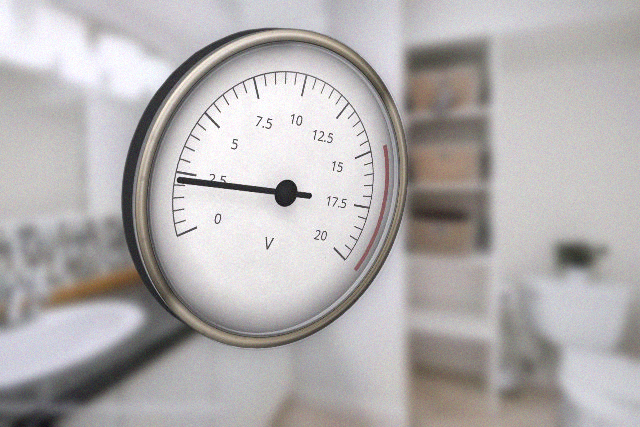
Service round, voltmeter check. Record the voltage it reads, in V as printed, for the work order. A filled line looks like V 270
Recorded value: V 2.25
